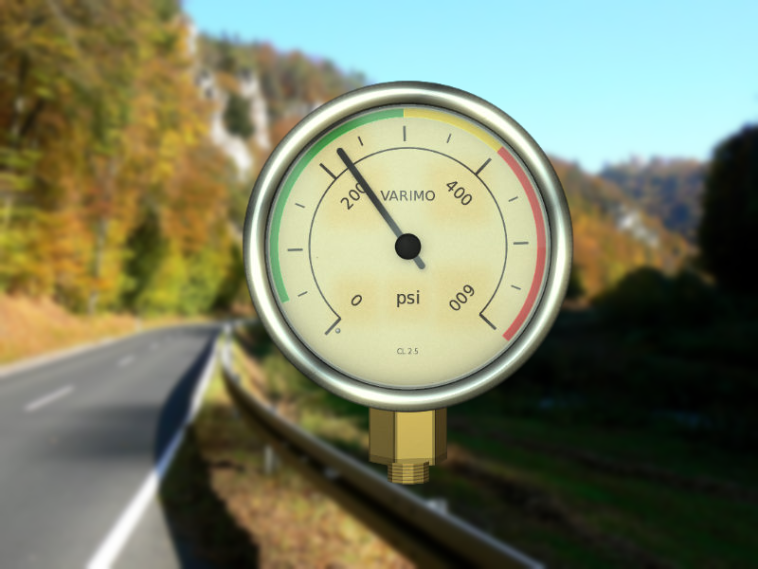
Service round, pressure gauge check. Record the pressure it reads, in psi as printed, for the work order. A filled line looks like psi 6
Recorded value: psi 225
